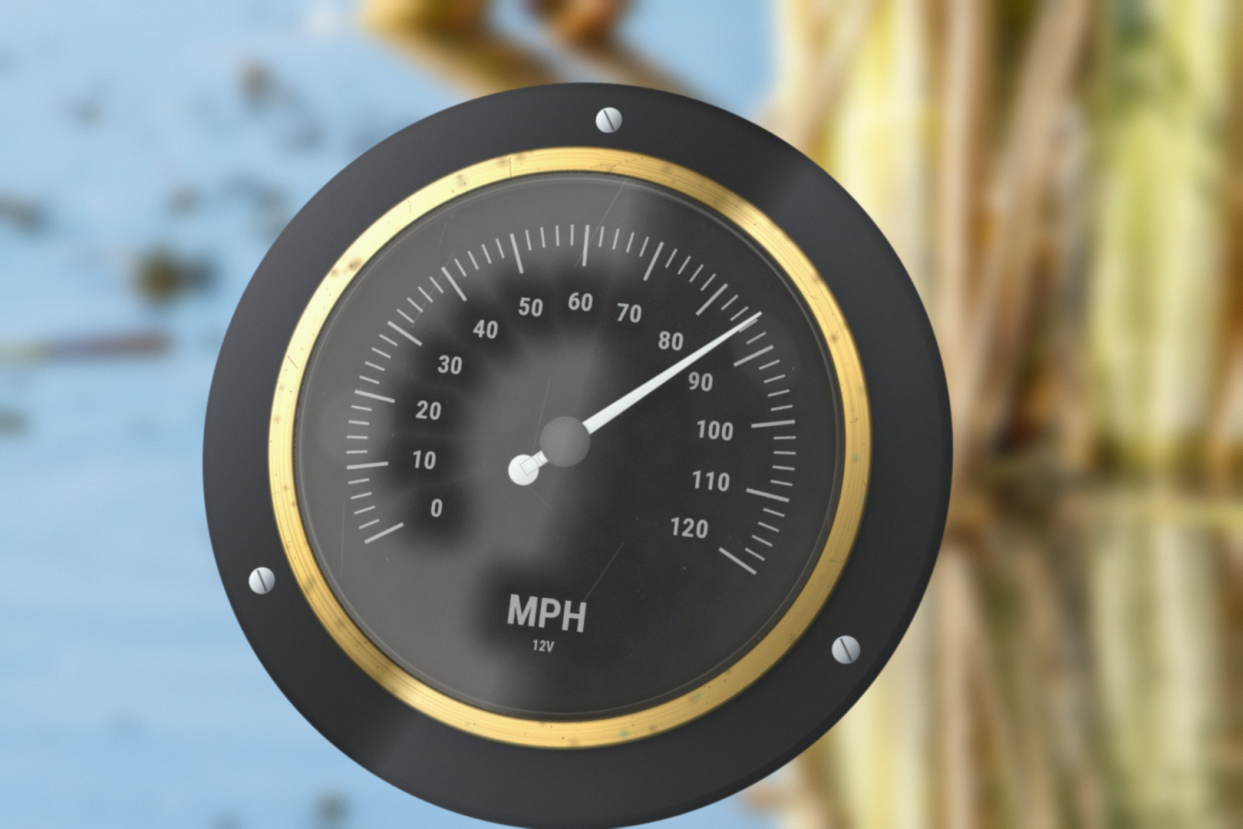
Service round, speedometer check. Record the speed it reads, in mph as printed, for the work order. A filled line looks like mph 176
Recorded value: mph 86
